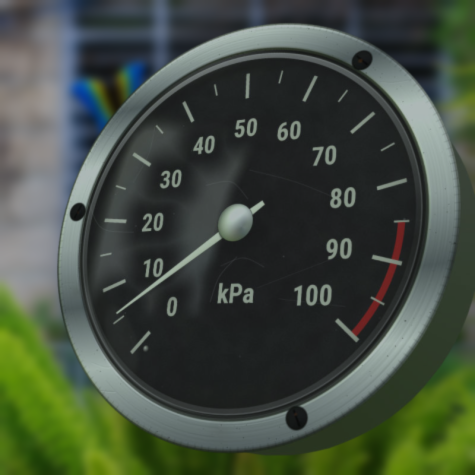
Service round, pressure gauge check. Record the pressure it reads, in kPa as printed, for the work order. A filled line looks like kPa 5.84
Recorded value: kPa 5
